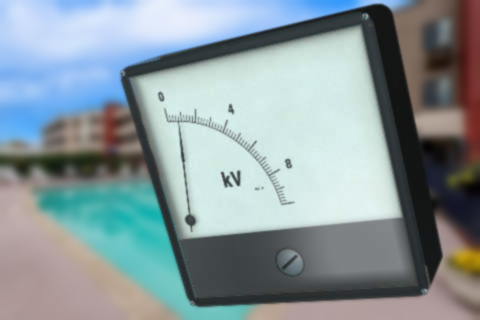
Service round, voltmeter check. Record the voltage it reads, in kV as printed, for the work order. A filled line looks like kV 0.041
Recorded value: kV 1
